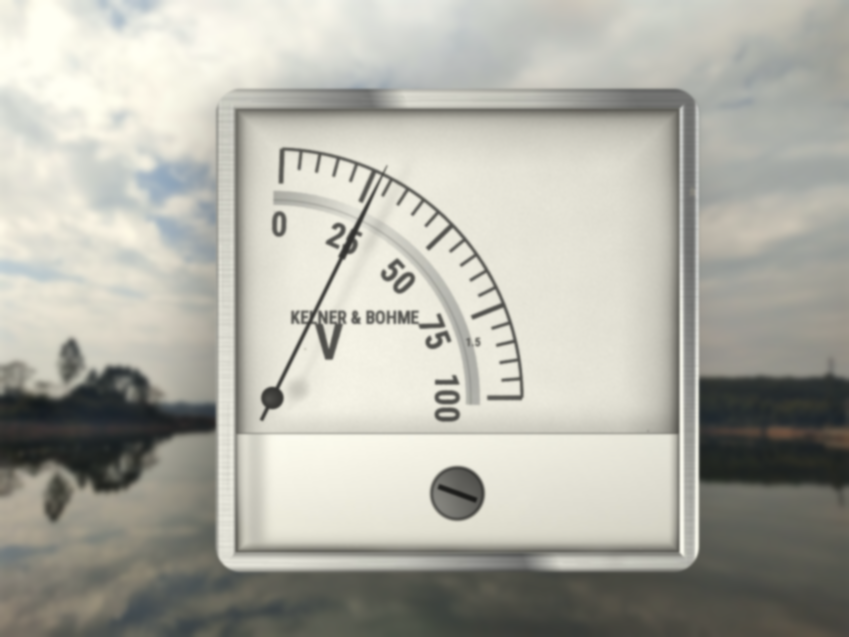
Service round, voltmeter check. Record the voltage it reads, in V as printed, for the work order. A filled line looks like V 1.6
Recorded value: V 27.5
